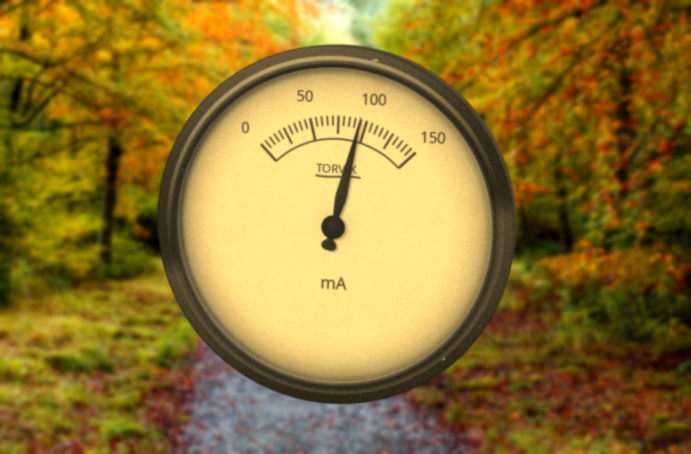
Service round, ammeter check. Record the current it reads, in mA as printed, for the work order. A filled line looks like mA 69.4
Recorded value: mA 95
